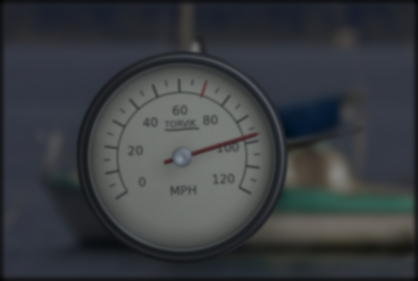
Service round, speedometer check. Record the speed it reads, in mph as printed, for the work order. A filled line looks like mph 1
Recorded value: mph 97.5
